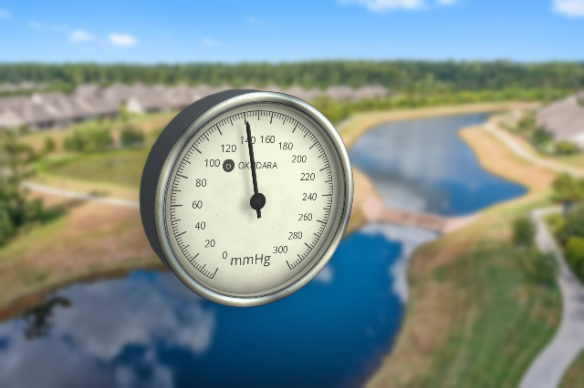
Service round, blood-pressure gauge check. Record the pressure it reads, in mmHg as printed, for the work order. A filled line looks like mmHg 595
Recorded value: mmHg 140
